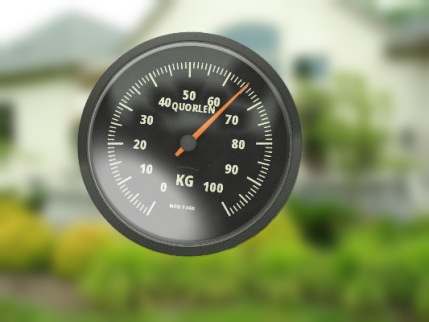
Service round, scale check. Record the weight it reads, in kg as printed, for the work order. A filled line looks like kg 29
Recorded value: kg 65
